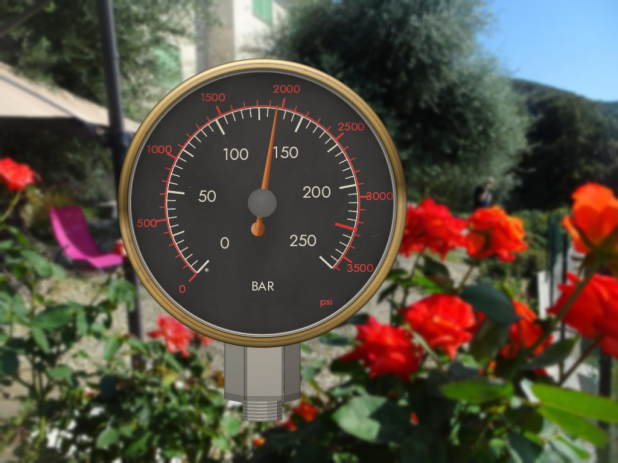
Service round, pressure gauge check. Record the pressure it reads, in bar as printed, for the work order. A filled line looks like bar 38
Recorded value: bar 135
